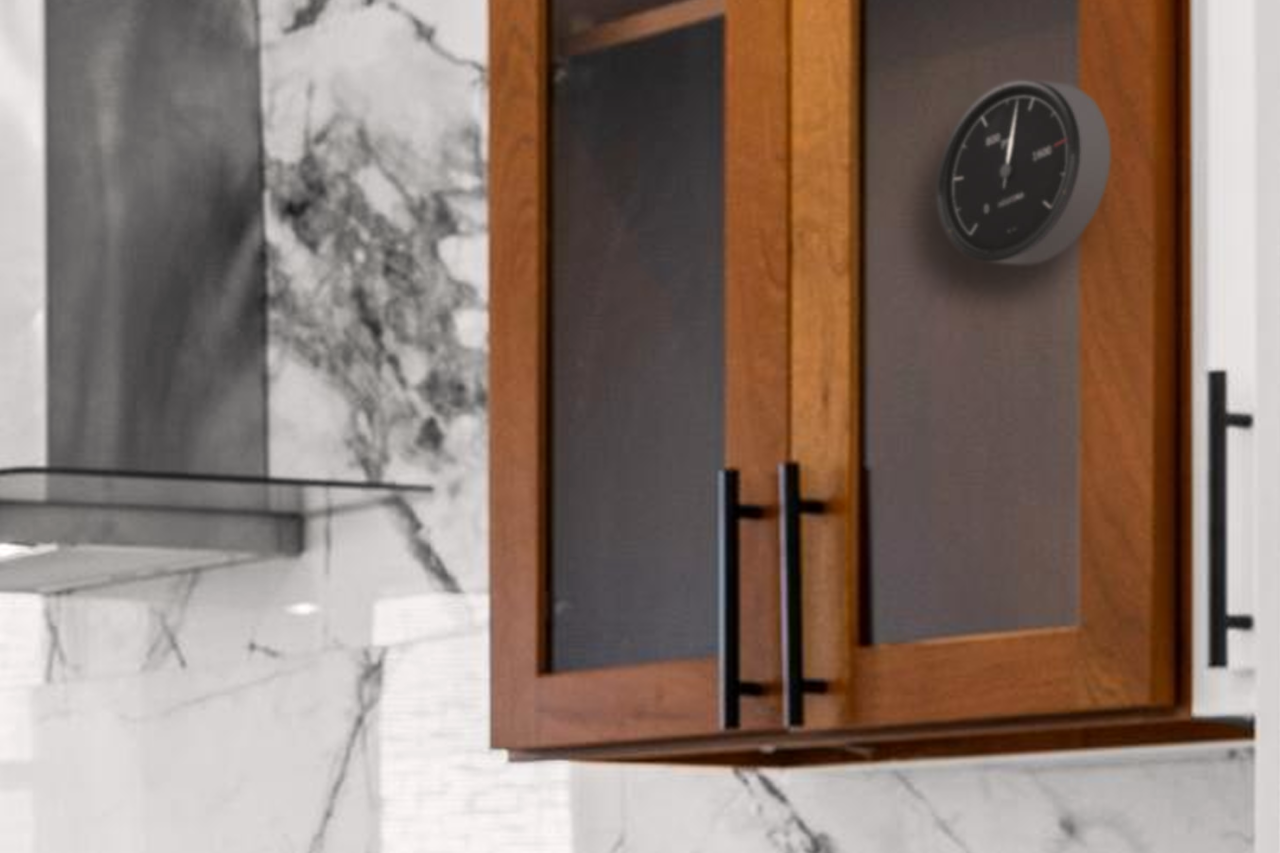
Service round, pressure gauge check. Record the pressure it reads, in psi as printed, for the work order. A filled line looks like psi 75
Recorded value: psi 1100
